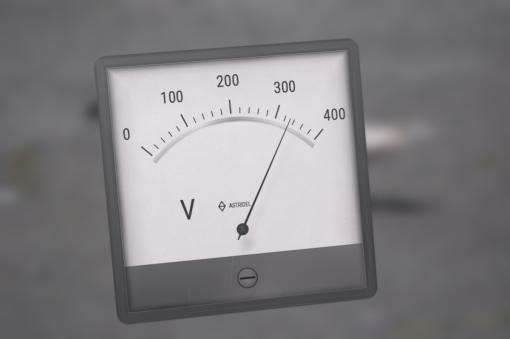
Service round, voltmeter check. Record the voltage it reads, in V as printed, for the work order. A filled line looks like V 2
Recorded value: V 330
